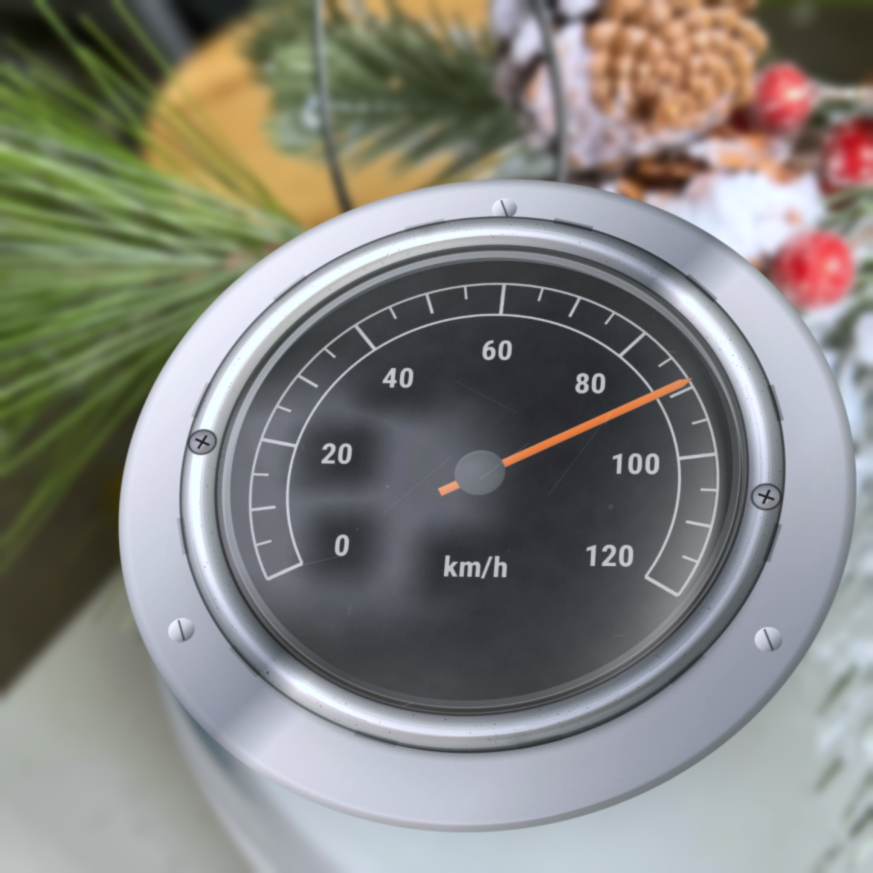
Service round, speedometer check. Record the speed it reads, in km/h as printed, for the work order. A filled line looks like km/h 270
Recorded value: km/h 90
